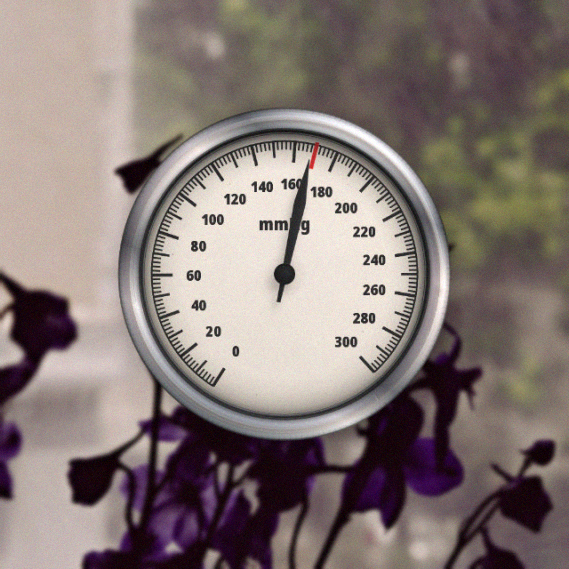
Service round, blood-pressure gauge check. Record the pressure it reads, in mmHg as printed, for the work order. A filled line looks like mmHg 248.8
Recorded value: mmHg 168
